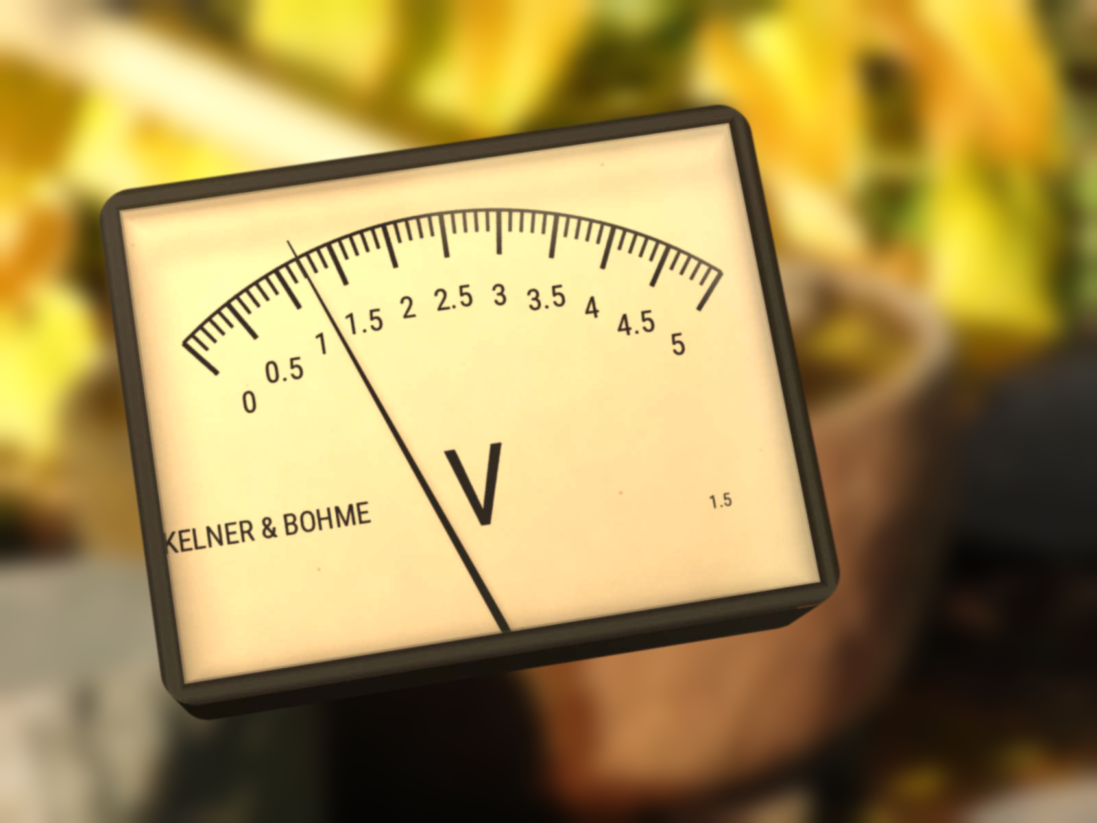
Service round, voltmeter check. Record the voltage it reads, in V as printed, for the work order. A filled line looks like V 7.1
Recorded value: V 1.2
